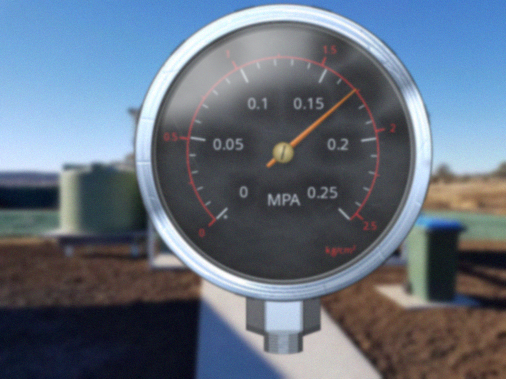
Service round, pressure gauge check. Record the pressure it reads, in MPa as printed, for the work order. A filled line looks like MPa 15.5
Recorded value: MPa 0.17
